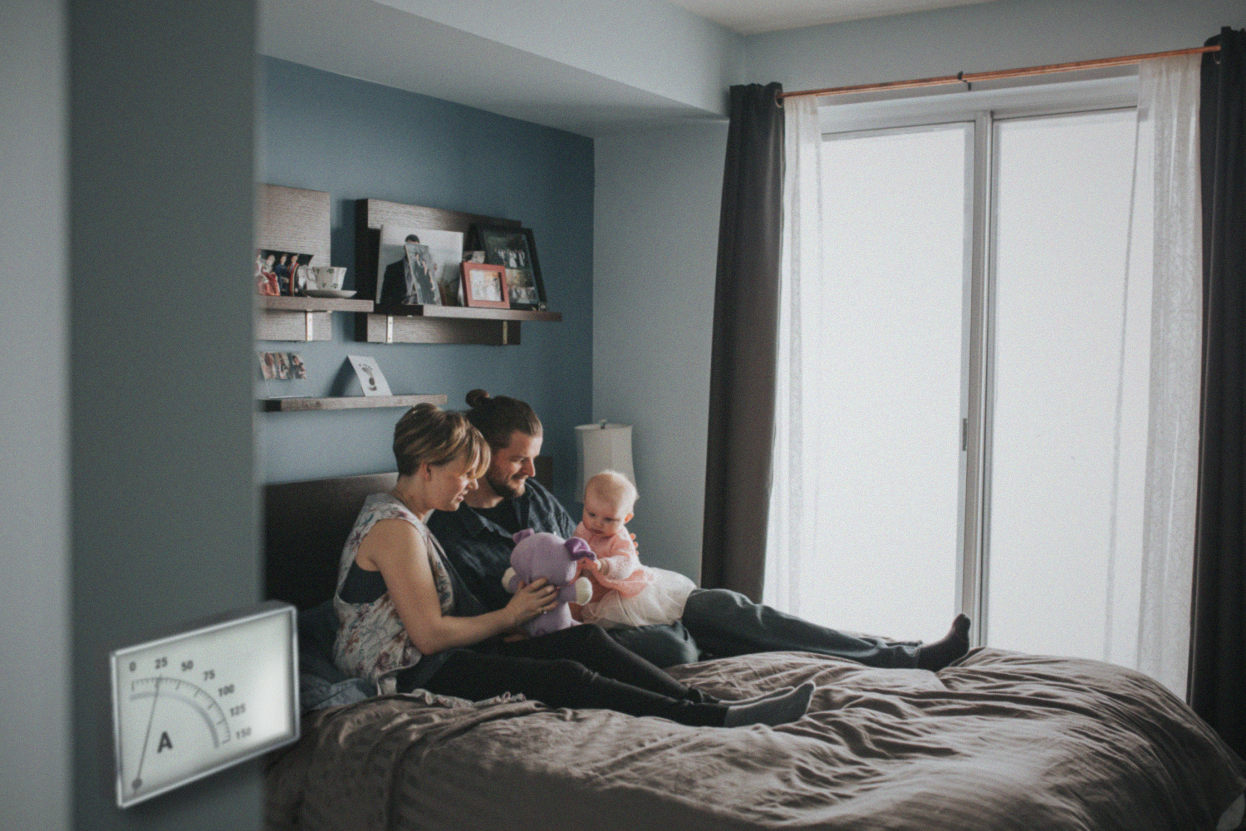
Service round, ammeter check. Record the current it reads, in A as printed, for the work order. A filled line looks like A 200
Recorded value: A 25
